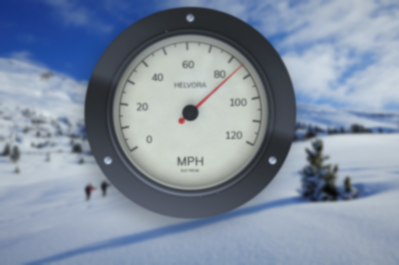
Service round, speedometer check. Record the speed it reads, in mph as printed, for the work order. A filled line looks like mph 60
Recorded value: mph 85
